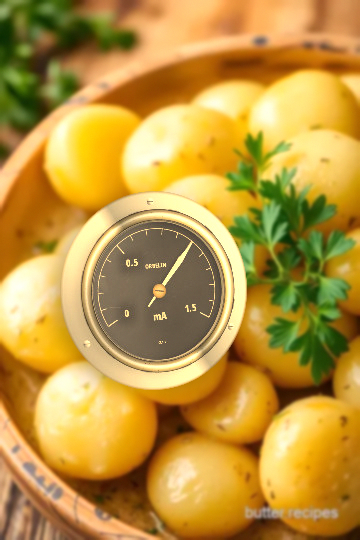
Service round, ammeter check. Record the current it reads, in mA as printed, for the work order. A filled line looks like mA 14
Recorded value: mA 1
